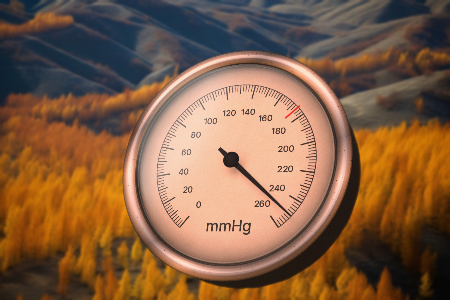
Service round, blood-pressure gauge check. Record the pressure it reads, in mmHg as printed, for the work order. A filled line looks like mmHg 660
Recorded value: mmHg 250
